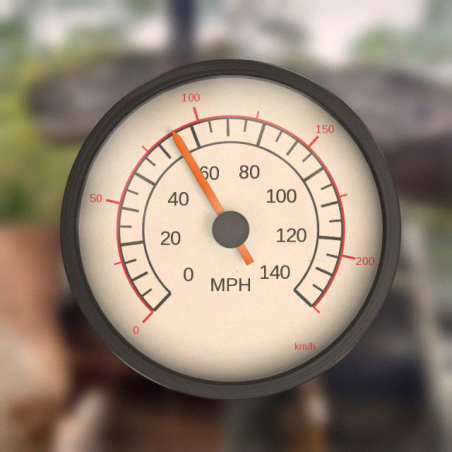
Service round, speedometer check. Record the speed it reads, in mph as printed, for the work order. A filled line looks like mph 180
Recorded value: mph 55
